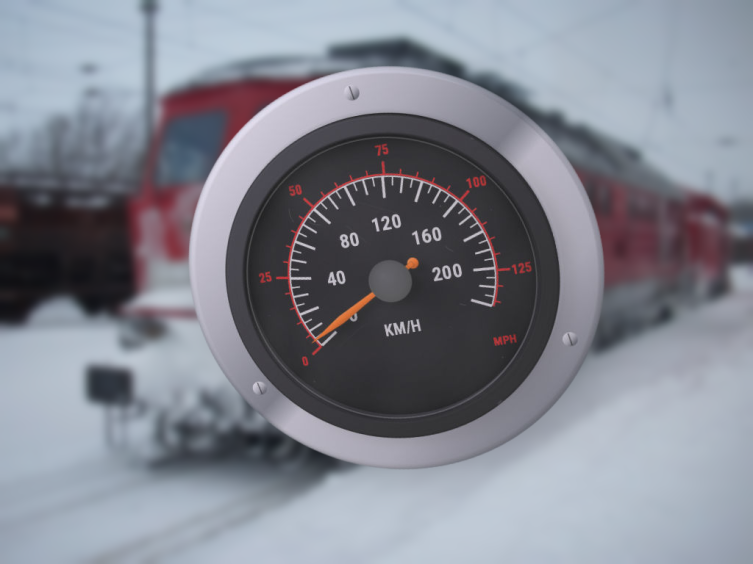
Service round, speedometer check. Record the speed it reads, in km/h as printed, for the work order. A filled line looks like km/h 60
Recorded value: km/h 5
